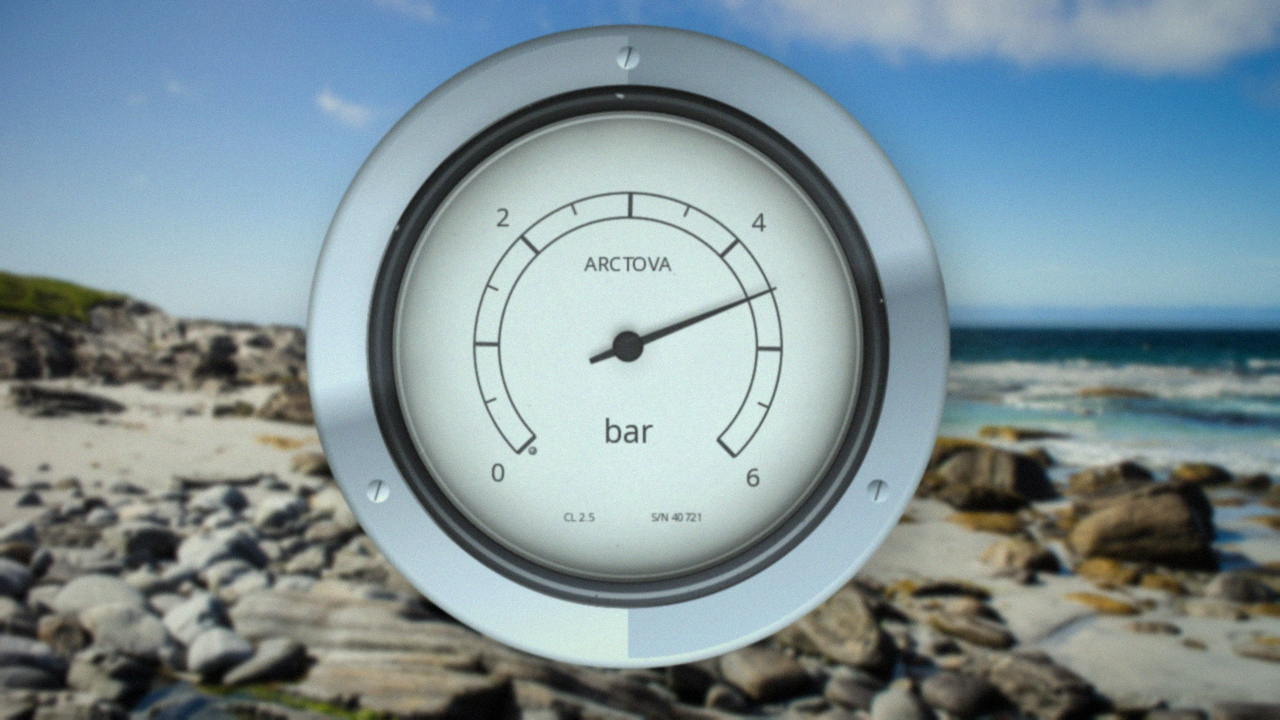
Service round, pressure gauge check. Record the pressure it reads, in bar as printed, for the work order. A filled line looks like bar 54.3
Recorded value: bar 4.5
